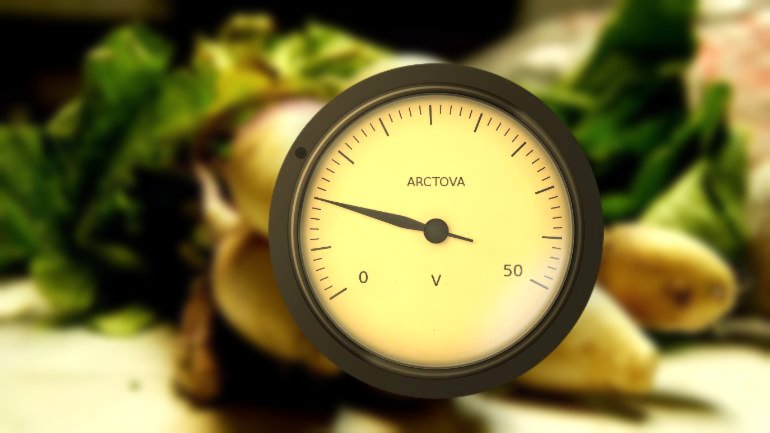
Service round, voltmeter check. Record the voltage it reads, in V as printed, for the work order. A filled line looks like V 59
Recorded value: V 10
